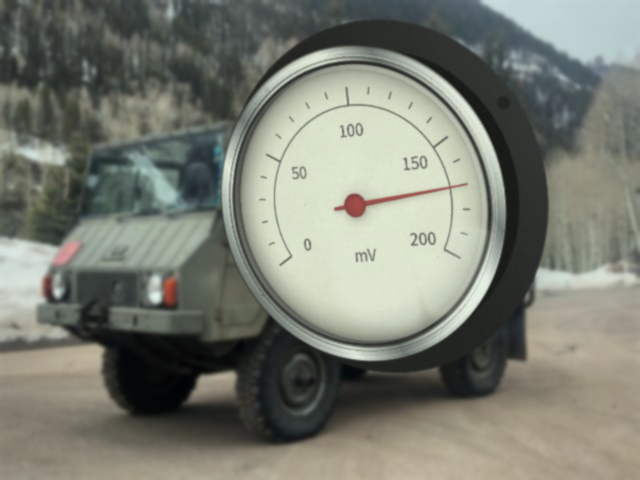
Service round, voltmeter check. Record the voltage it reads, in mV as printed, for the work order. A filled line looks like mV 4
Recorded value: mV 170
